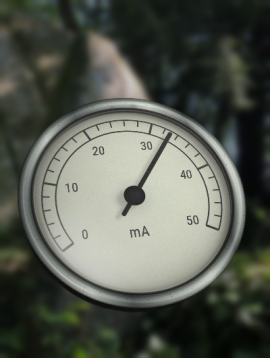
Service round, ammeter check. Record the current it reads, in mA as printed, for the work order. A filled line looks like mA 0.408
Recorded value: mA 33
